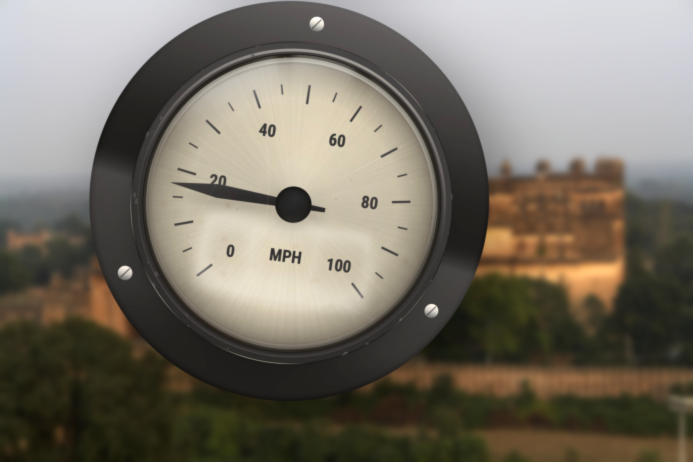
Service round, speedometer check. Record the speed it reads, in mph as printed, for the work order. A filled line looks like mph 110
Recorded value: mph 17.5
